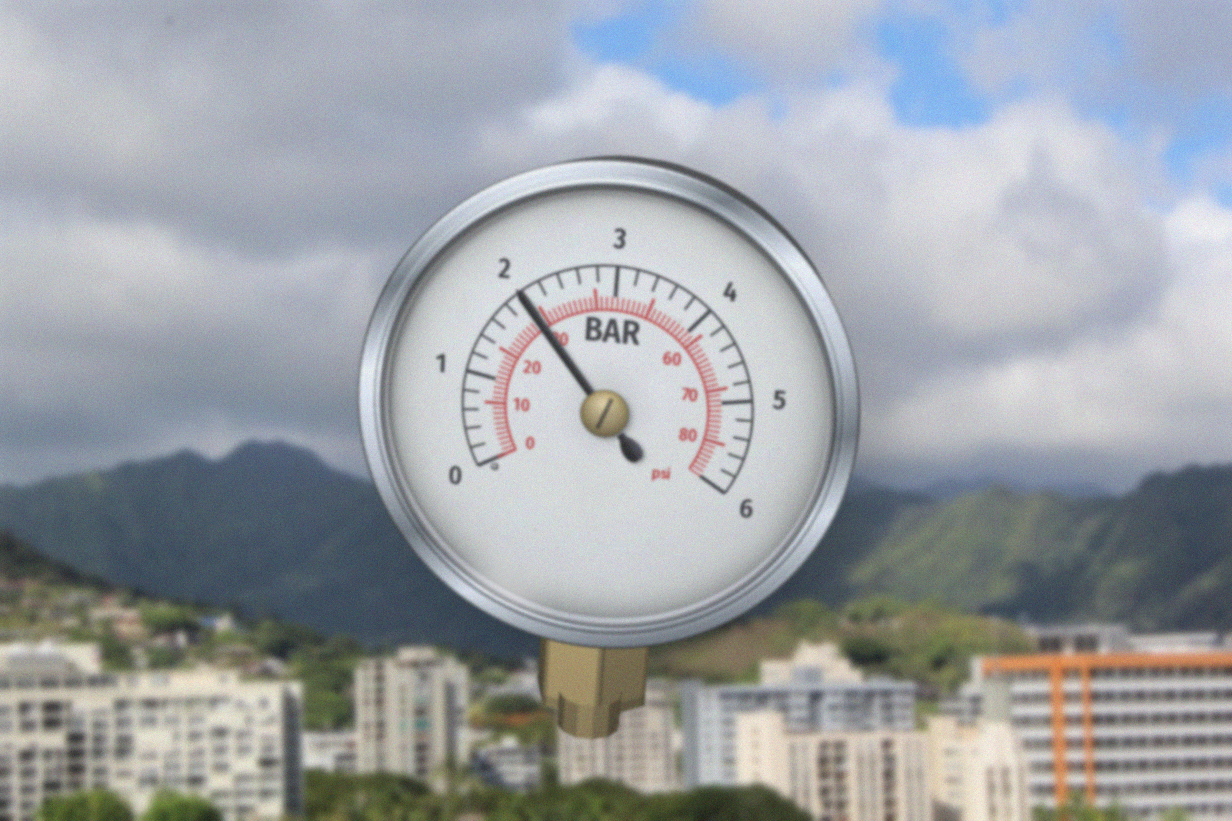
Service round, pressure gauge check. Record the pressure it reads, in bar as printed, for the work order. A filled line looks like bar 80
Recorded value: bar 2
